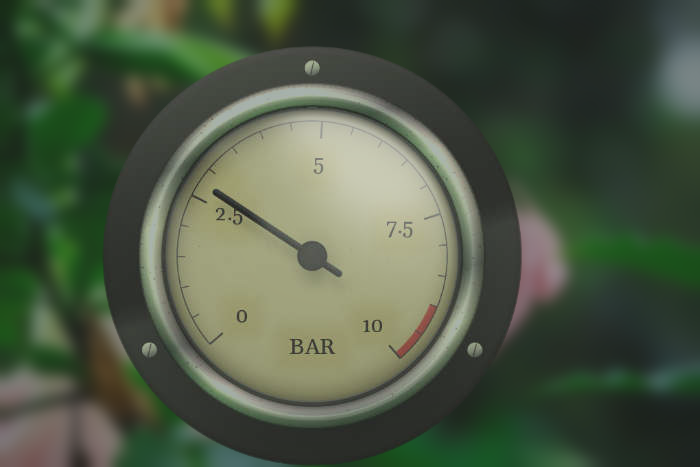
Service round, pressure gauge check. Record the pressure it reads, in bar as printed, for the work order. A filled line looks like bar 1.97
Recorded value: bar 2.75
